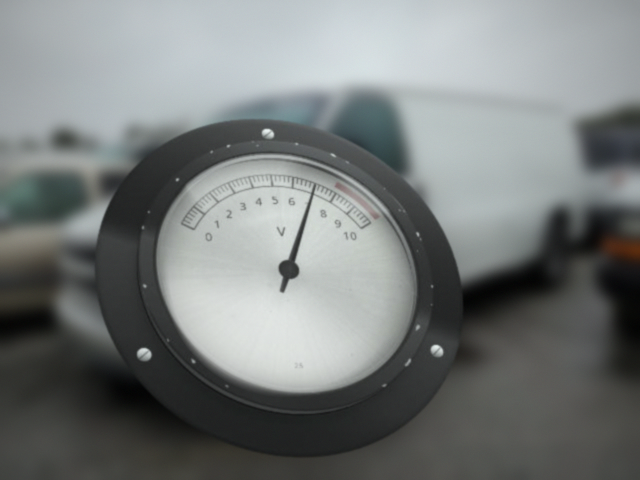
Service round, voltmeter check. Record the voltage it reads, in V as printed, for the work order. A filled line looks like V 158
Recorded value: V 7
